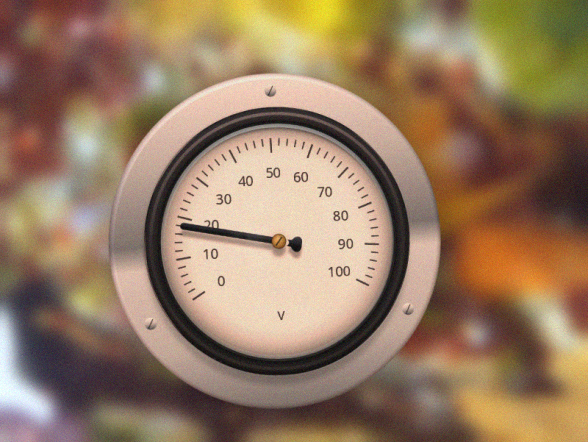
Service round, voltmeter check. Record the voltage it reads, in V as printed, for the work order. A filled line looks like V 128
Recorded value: V 18
